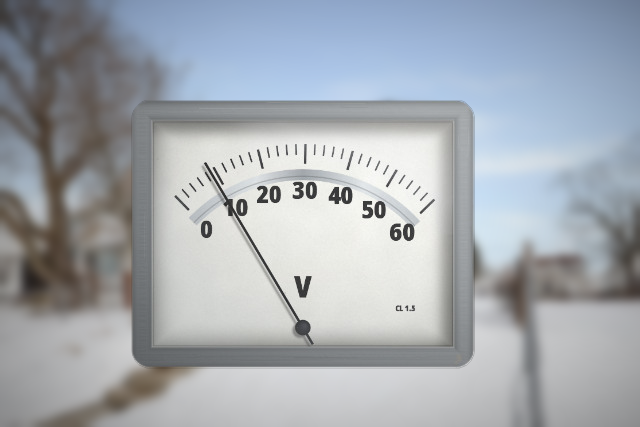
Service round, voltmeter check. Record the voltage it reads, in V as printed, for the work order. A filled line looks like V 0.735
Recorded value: V 9
